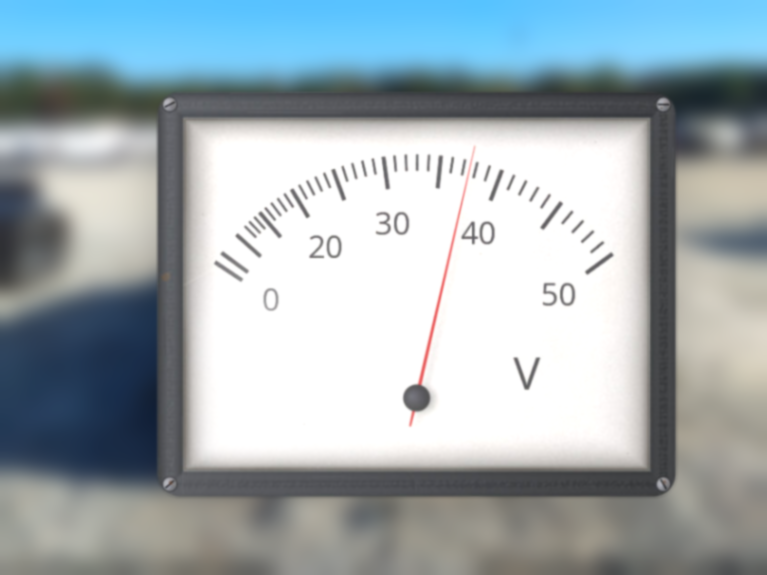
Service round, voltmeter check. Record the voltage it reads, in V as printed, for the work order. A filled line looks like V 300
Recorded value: V 37.5
